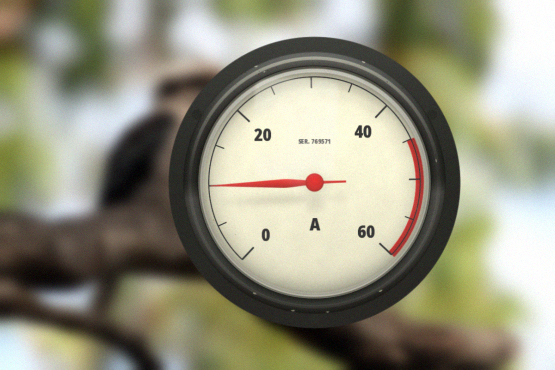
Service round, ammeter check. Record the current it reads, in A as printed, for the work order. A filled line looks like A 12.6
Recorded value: A 10
